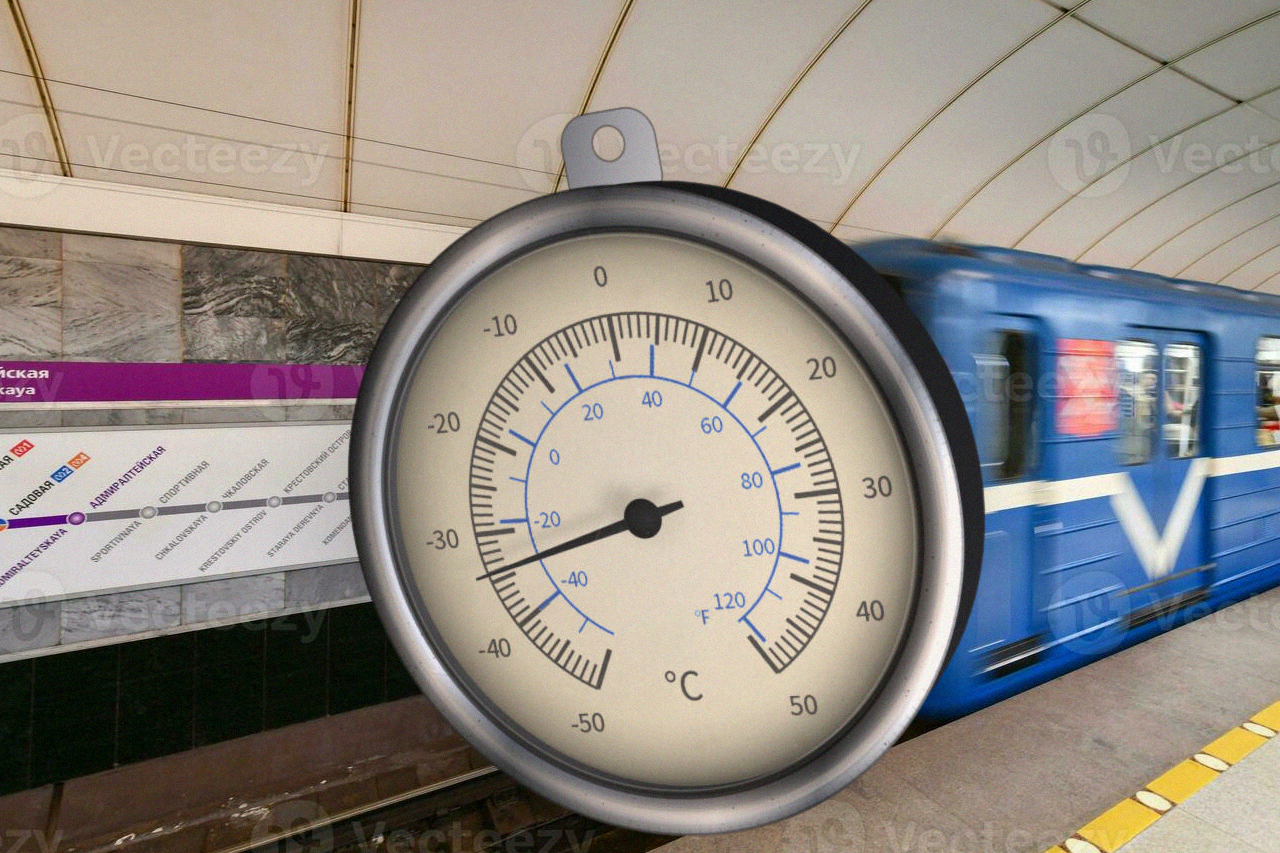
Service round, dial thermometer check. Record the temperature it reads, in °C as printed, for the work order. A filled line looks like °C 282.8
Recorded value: °C -34
